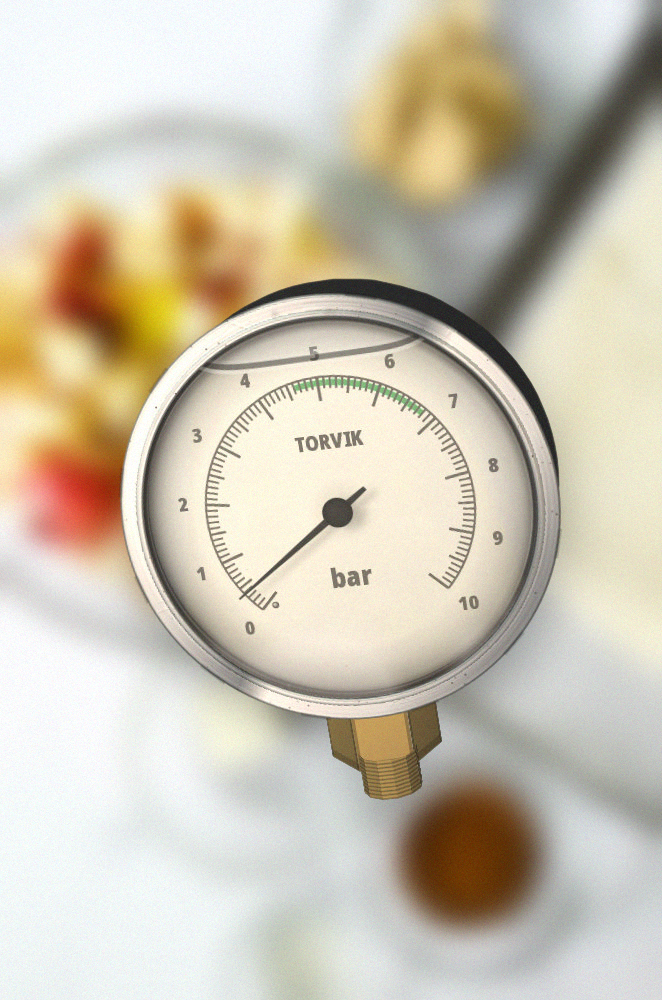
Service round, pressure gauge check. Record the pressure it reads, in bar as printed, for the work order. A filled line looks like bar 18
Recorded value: bar 0.4
